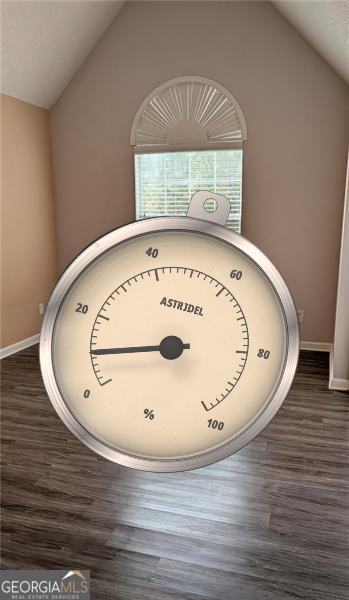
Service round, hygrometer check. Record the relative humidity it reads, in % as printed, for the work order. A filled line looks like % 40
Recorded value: % 10
